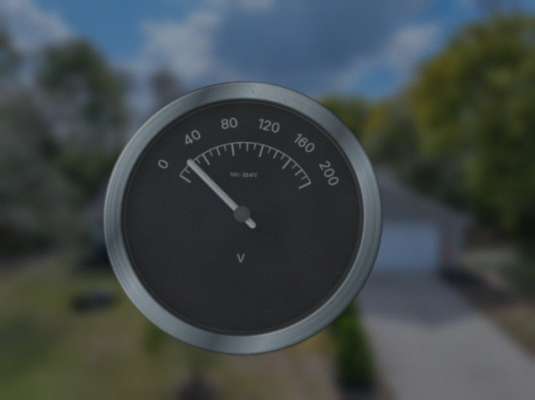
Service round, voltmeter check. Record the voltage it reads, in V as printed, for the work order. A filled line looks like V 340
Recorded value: V 20
